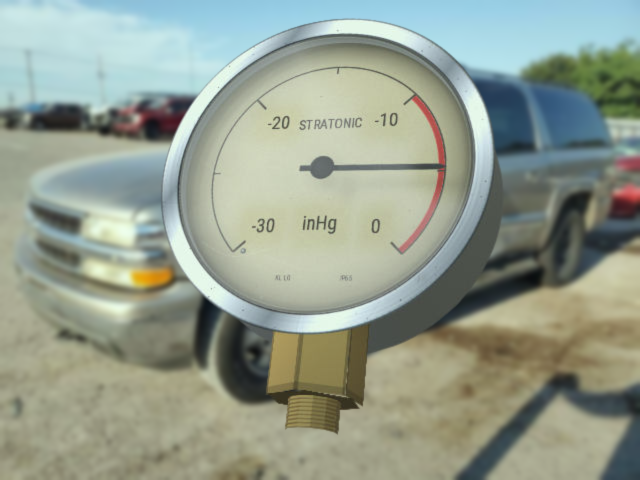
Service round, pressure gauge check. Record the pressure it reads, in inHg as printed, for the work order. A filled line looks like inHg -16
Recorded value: inHg -5
